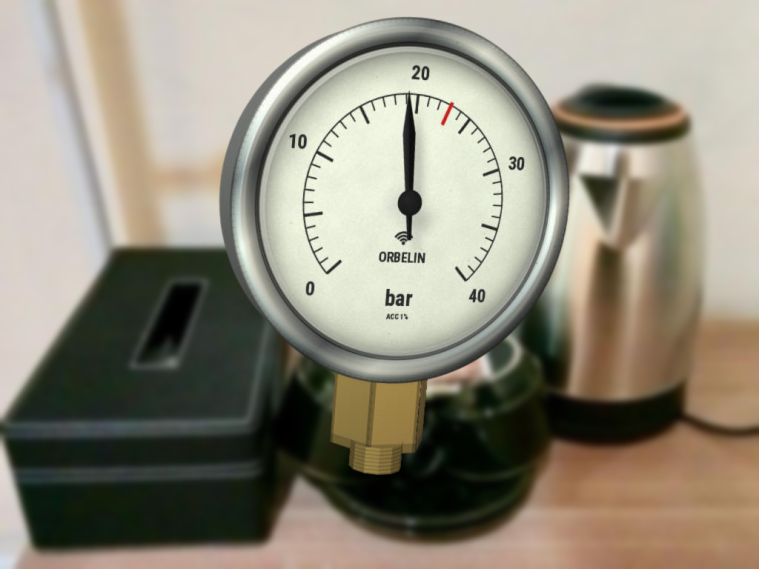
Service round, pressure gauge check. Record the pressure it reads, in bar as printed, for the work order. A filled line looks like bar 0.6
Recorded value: bar 19
